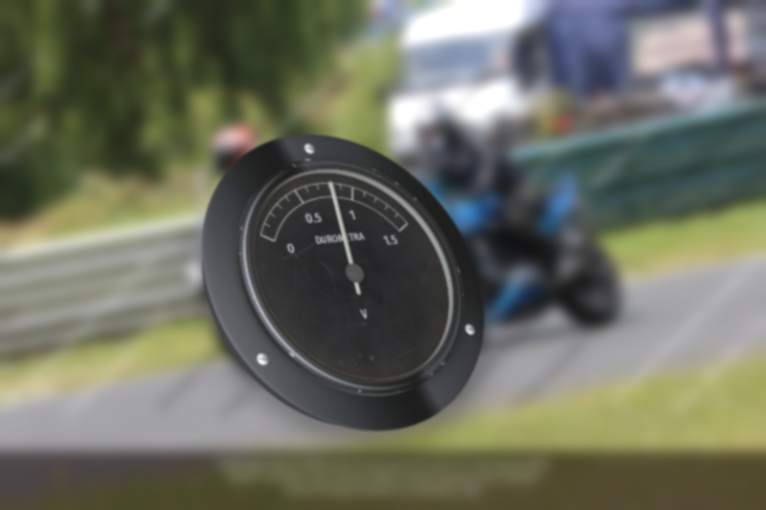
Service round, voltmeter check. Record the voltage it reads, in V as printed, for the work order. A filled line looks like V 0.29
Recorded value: V 0.8
